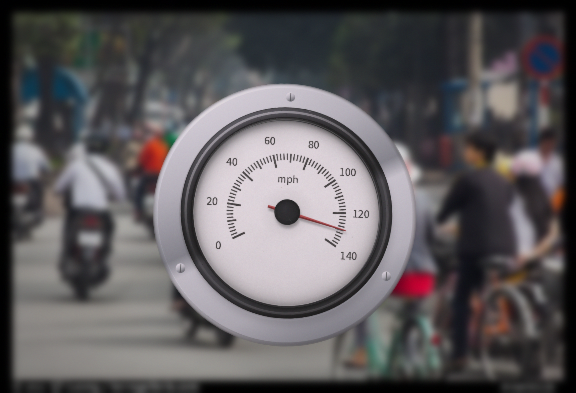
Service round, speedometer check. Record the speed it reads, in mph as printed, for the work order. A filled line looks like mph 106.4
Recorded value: mph 130
